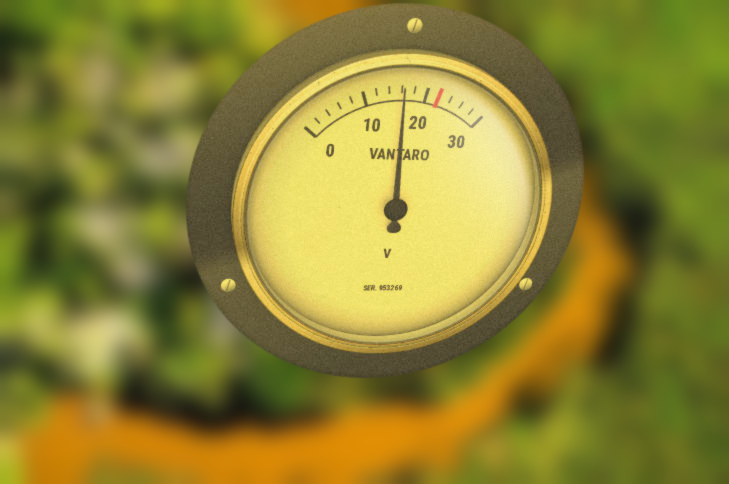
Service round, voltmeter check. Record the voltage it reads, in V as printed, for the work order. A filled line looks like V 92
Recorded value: V 16
